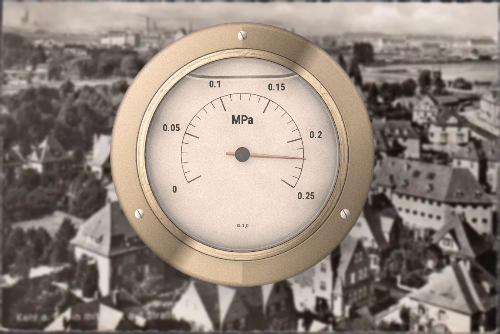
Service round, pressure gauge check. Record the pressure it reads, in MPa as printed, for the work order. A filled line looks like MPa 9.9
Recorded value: MPa 0.22
